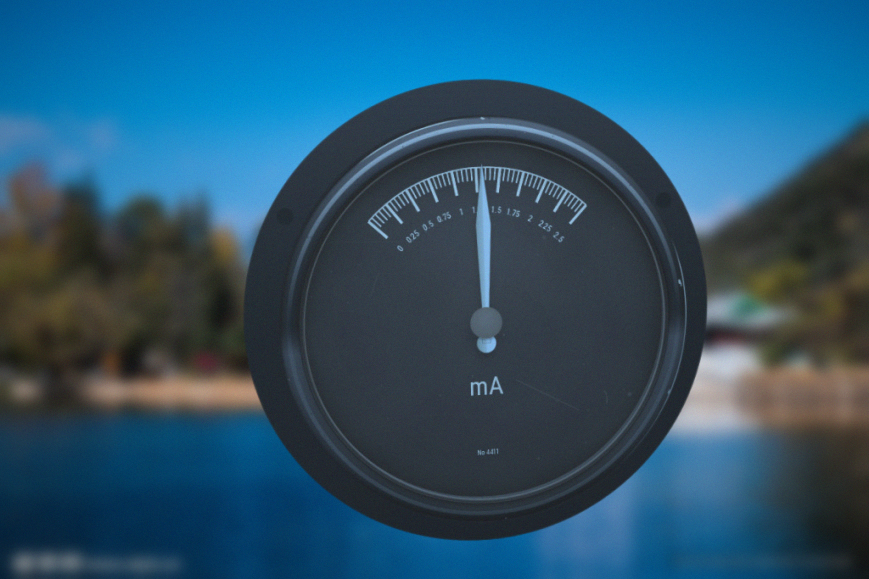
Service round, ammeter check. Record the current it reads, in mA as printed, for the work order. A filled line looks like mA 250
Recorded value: mA 1.3
